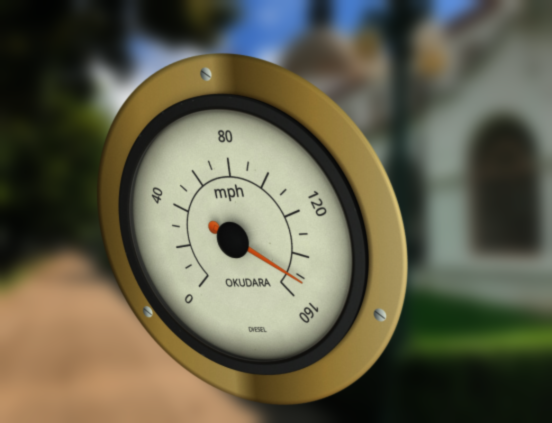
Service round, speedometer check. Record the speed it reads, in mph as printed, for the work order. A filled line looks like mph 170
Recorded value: mph 150
